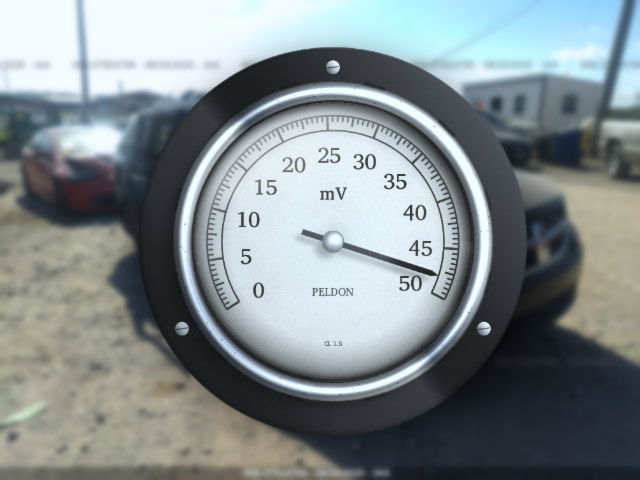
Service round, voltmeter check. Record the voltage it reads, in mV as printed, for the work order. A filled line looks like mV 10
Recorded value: mV 48
